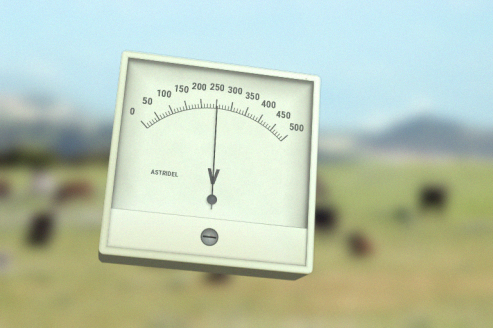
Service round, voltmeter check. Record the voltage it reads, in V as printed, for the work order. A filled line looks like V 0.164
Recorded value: V 250
